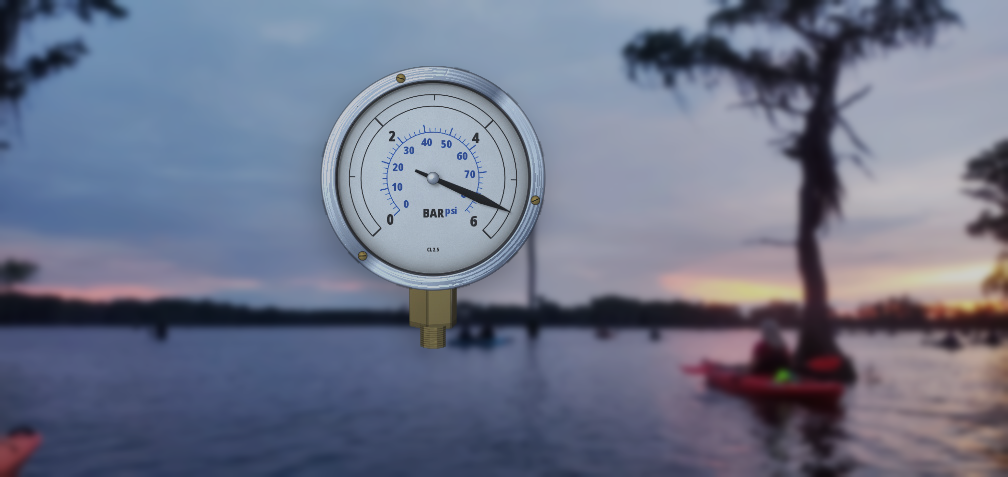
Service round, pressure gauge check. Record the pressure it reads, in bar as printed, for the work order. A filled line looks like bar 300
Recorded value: bar 5.5
